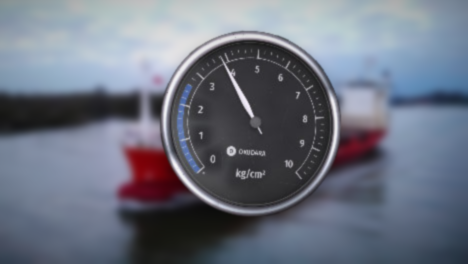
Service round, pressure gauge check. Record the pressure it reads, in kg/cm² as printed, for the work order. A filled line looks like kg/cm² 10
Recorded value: kg/cm² 3.8
